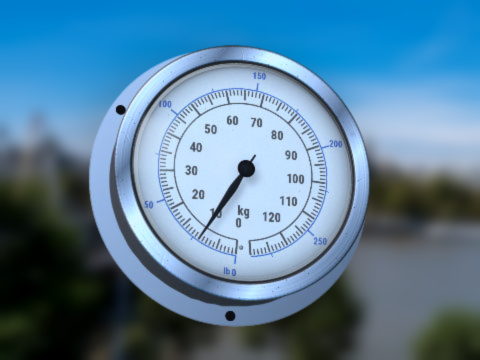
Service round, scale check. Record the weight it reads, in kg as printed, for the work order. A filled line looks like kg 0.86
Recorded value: kg 10
